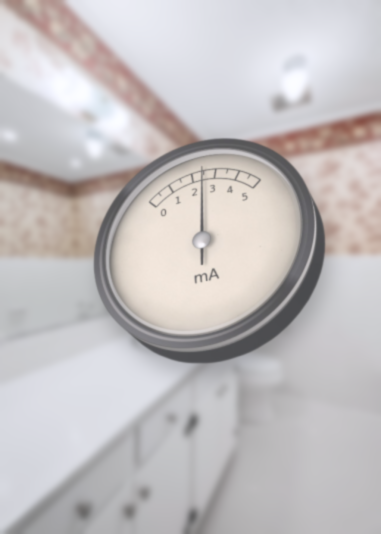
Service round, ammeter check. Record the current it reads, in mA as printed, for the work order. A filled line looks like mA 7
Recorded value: mA 2.5
